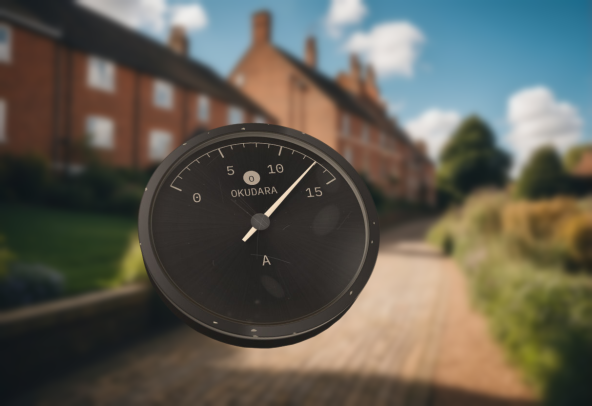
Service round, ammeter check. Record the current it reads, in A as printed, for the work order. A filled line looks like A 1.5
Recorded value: A 13
